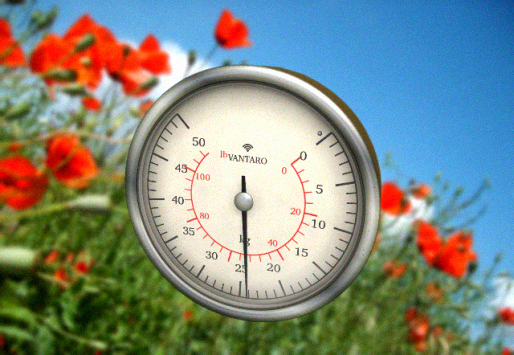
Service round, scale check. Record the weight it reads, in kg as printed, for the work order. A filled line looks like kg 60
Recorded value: kg 24
